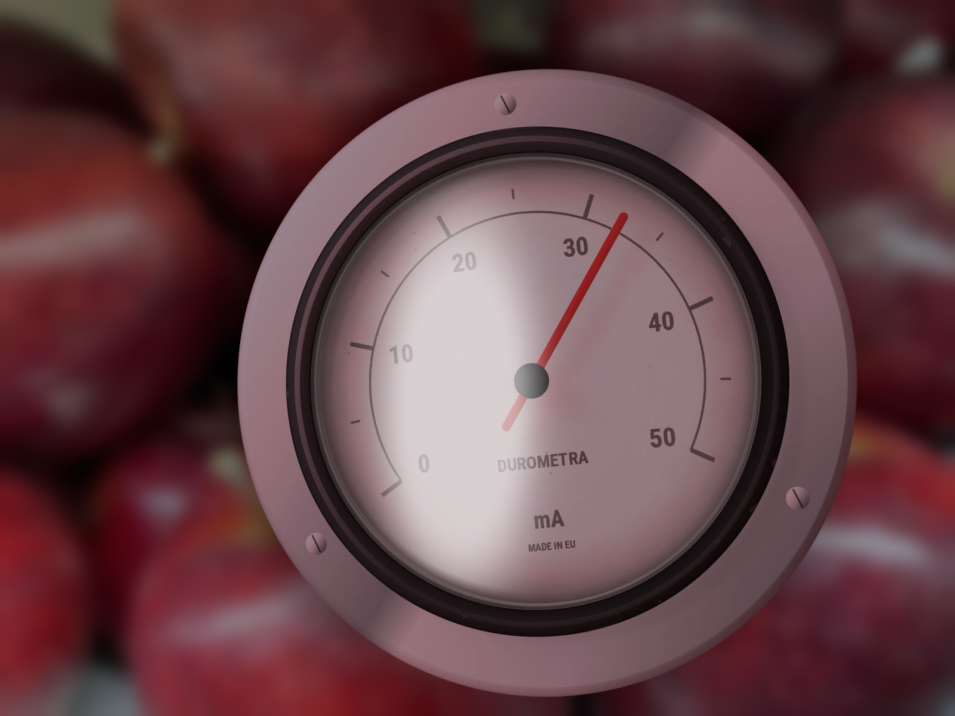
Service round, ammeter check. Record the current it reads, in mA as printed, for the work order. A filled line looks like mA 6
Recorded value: mA 32.5
